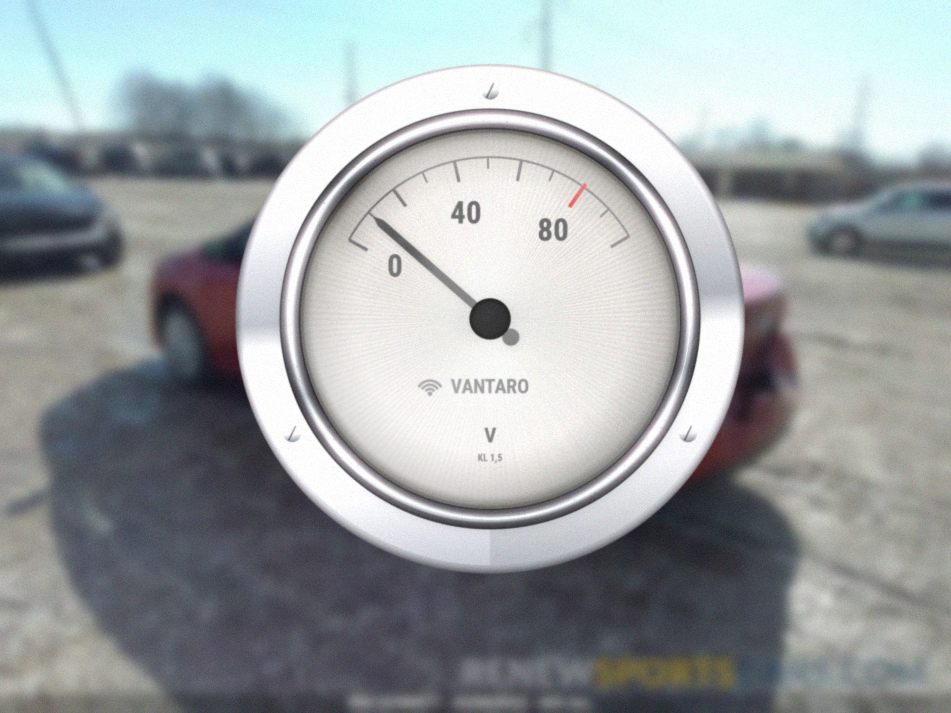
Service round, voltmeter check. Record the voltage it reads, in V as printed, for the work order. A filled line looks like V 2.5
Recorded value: V 10
